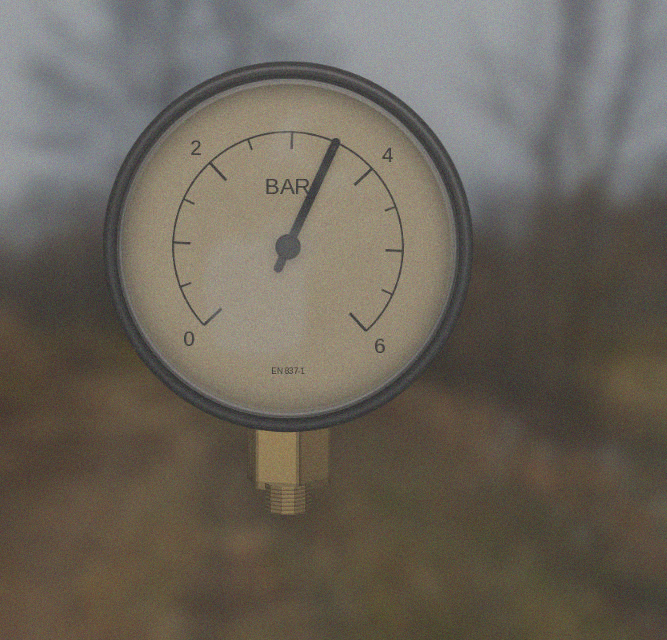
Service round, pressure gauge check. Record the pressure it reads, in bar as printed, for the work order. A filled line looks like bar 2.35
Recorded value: bar 3.5
